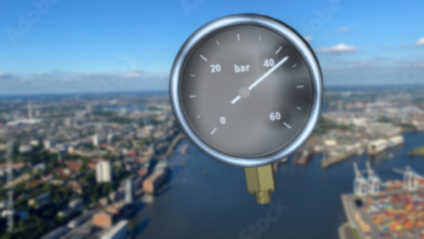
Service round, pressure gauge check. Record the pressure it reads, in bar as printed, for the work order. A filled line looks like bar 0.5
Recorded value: bar 42.5
